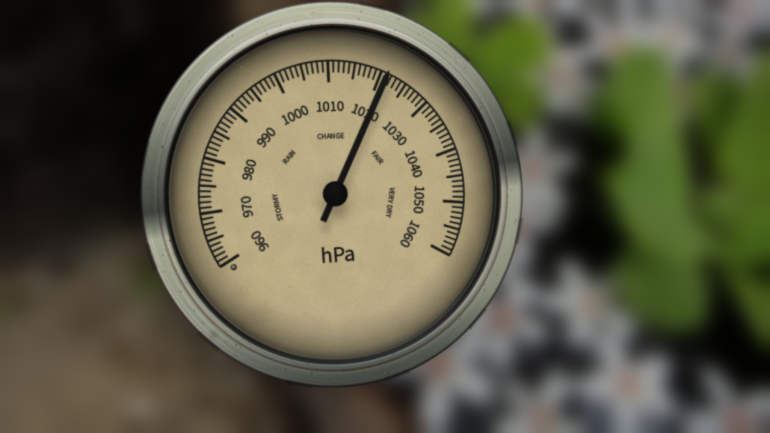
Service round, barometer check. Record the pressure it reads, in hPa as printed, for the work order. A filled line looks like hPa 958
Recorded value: hPa 1021
